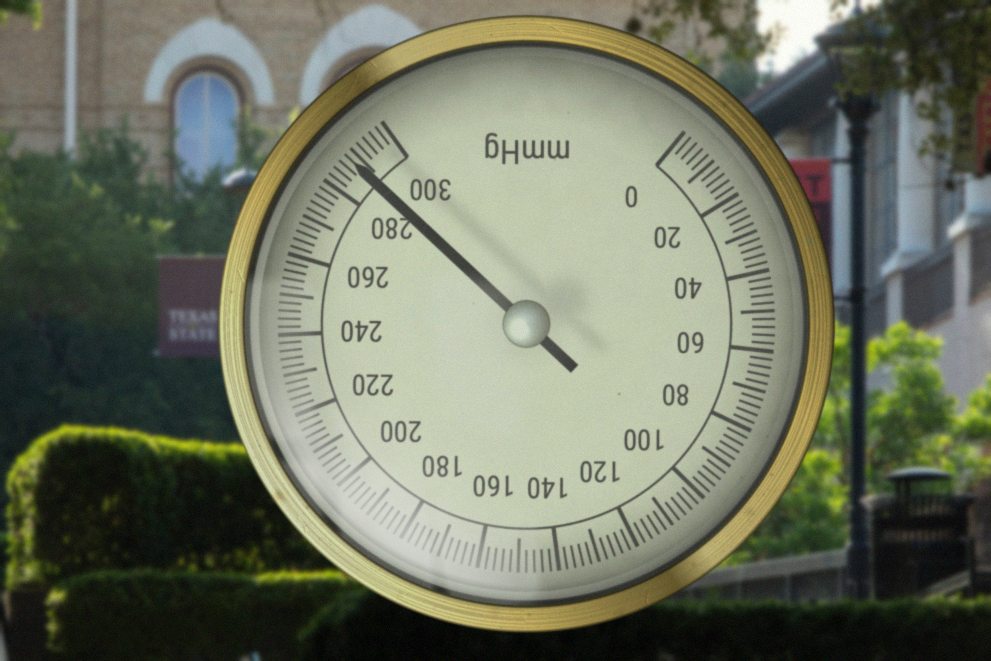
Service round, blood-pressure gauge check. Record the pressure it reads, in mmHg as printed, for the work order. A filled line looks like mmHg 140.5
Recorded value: mmHg 288
